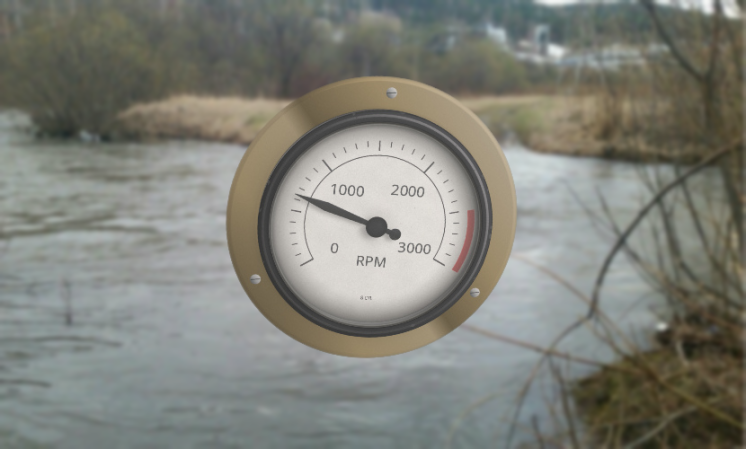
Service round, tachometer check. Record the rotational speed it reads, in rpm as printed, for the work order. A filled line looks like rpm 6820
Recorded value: rpm 650
